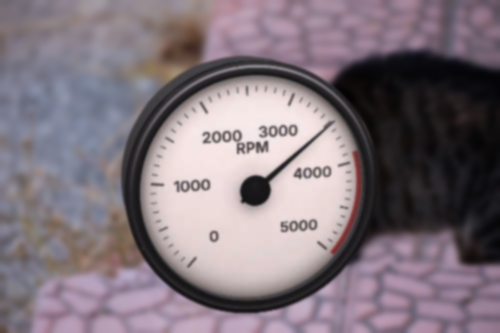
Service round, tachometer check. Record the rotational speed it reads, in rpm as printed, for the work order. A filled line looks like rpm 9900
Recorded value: rpm 3500
